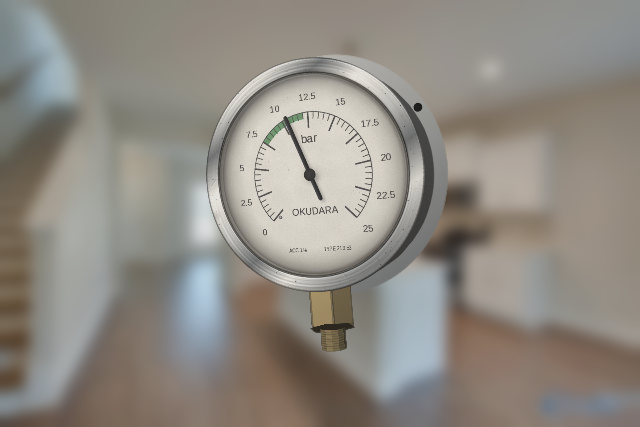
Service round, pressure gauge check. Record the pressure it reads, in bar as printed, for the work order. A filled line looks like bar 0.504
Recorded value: bar 10.5
